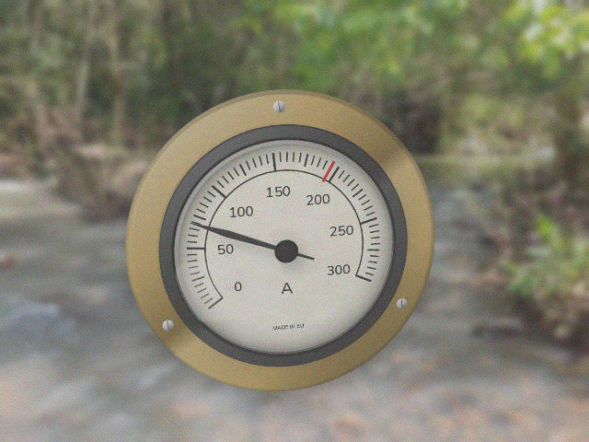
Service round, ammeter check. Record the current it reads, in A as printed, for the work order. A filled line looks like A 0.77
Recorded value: A 70
